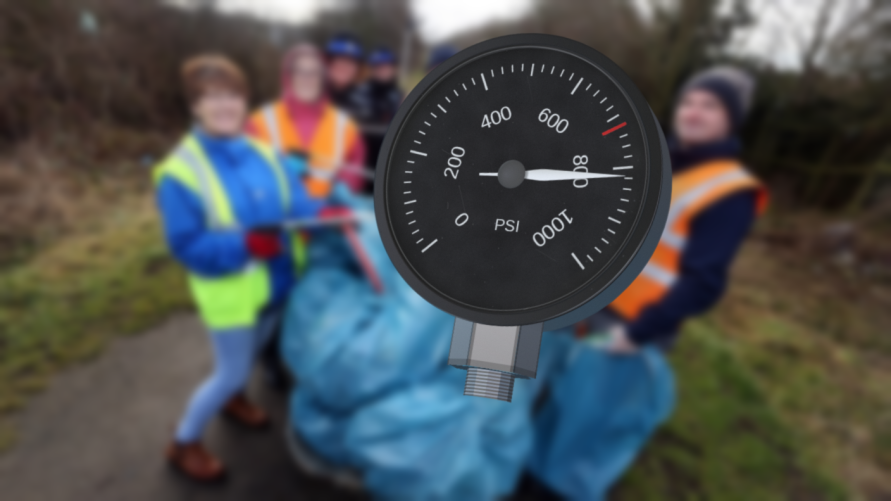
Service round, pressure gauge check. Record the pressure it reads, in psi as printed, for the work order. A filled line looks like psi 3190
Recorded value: psi 820
